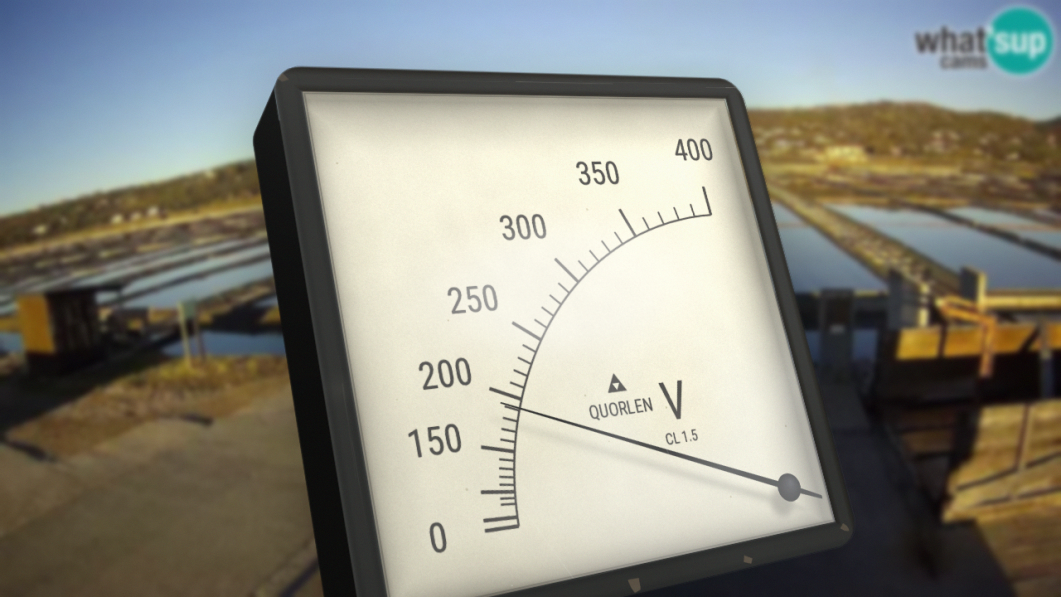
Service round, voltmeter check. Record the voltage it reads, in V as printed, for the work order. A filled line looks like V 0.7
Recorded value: V 190
